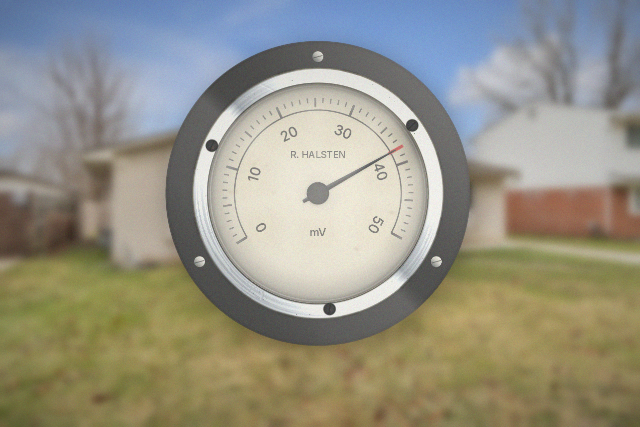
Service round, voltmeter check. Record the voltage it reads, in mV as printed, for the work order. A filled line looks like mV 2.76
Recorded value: mV 38
